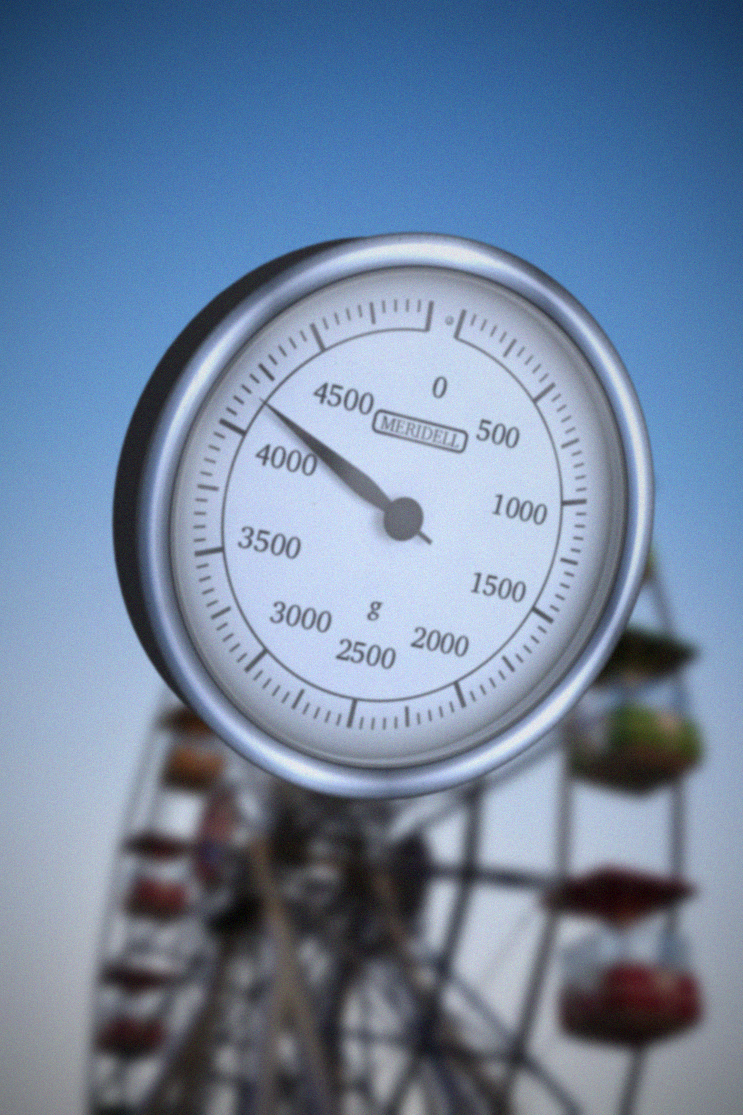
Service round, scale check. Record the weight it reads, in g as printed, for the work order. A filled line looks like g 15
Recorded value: g 4150
